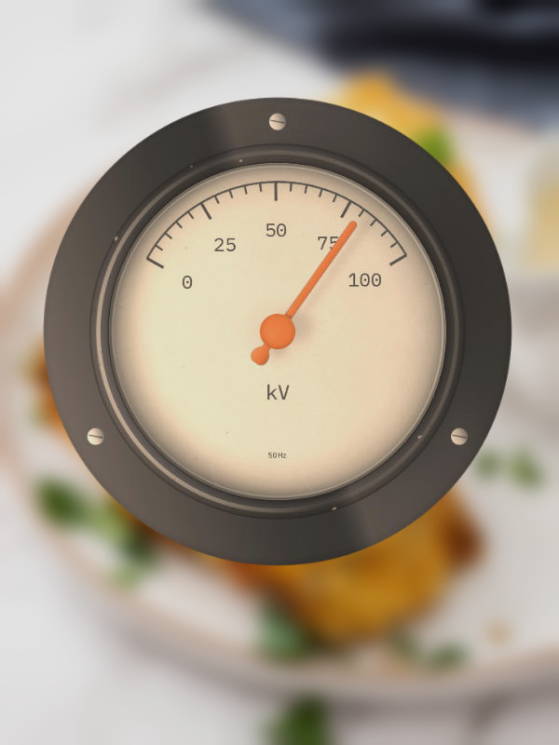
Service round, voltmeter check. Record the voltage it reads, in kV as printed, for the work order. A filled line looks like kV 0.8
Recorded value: kV 80
